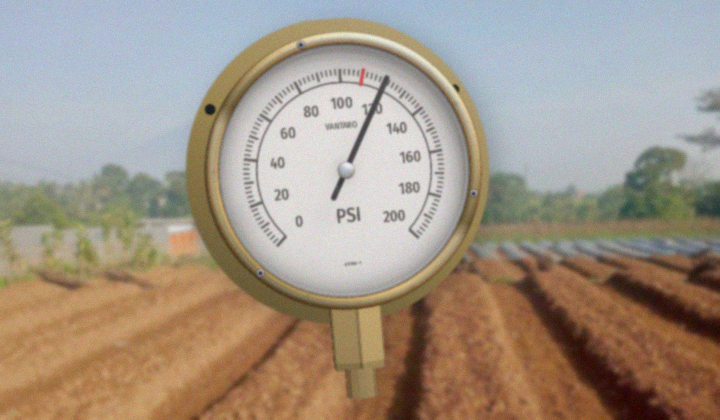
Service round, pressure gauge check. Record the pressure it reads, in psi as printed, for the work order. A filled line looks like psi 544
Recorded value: psi 120
